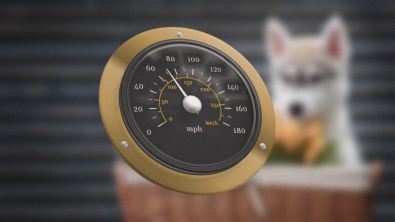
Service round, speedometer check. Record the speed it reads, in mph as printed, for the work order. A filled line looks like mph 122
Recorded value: mph 70
